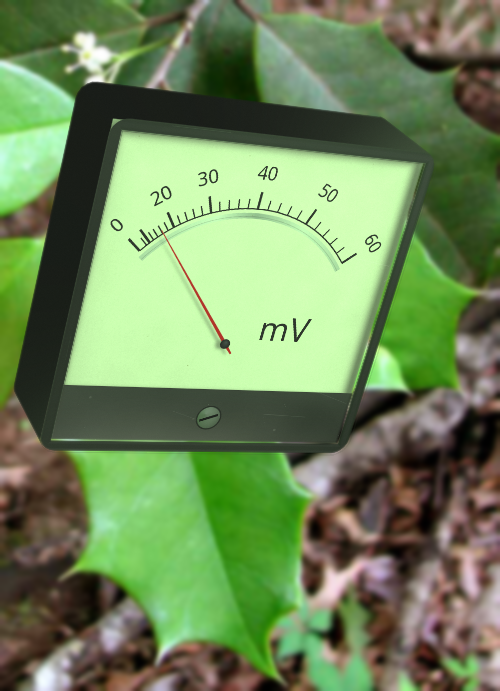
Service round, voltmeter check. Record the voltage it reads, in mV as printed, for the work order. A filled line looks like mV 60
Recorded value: mV 16
